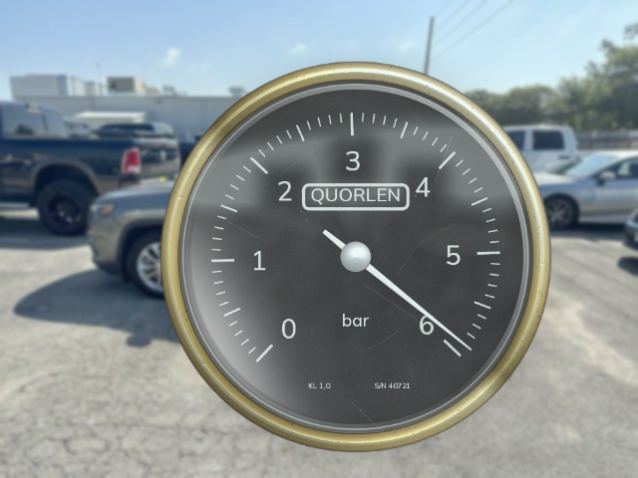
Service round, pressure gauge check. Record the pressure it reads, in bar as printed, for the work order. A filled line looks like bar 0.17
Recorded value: bar 5.9
